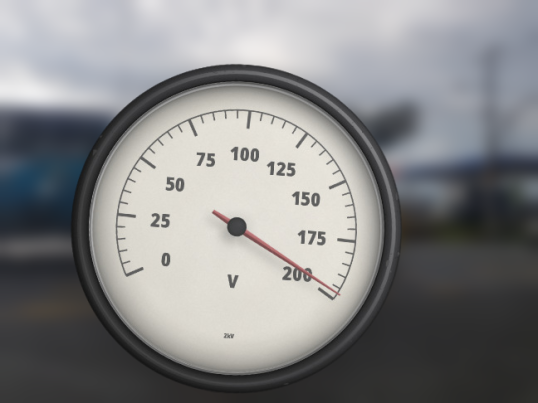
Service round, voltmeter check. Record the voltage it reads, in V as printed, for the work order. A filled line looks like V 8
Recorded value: V 197.5
